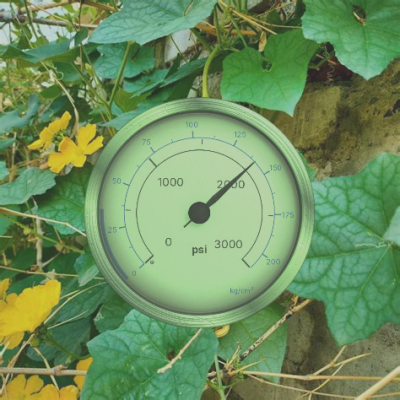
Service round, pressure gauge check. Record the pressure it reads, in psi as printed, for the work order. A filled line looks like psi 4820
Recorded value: psi 2000
